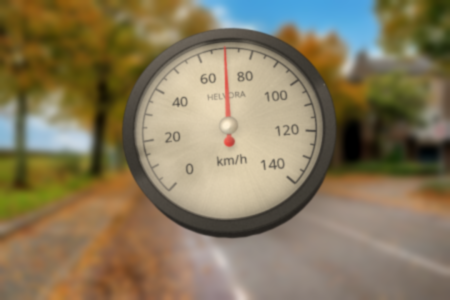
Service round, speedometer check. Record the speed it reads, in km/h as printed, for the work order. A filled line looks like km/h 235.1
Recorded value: km/h 70
